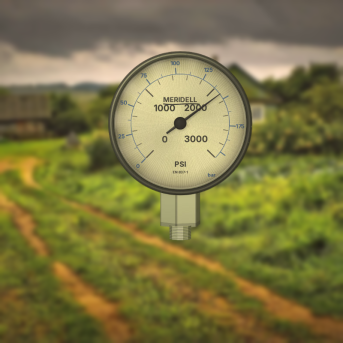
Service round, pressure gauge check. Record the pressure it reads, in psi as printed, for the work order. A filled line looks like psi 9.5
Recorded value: psi 2100
